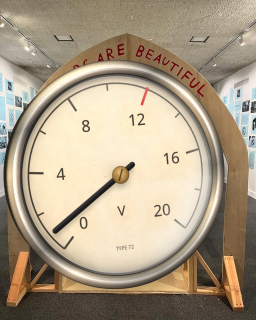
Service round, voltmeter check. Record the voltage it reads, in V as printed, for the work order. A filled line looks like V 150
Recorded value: V 1
